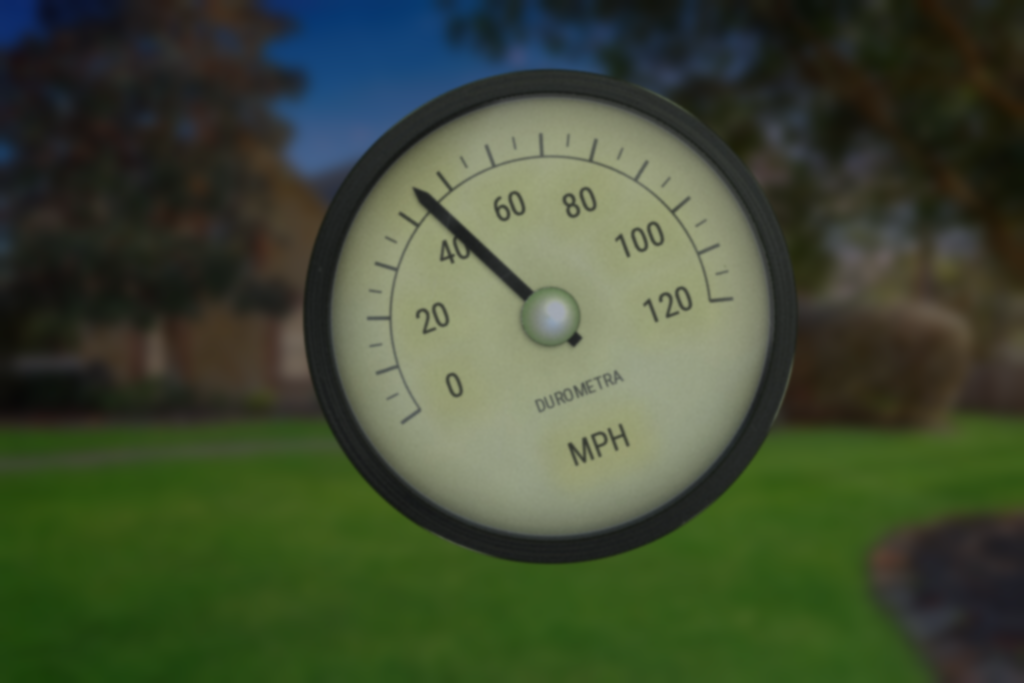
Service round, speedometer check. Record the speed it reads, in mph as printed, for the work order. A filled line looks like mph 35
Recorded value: mph 45
